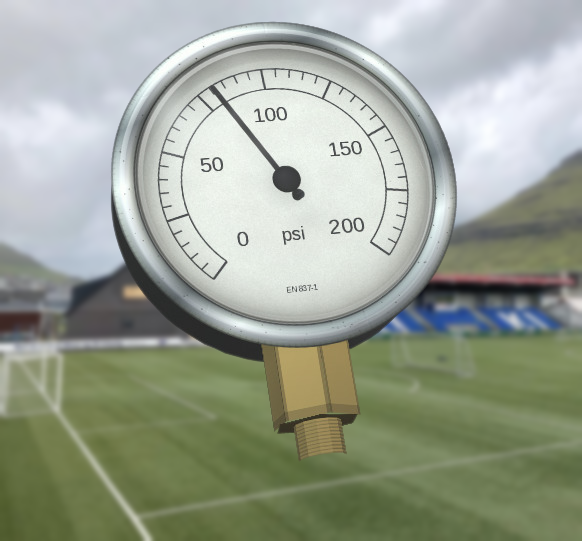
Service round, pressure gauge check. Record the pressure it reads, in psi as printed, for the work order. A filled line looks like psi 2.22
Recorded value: psi 80
